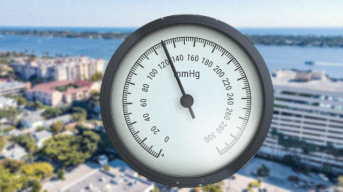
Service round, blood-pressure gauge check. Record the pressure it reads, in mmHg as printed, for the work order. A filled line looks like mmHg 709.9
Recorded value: mmHg 130
